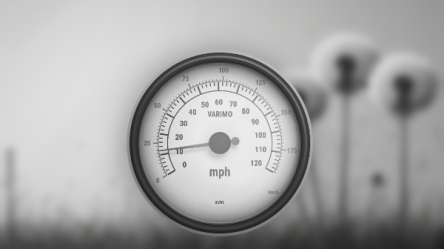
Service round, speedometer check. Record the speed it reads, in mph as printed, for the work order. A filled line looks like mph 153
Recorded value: mph 12
